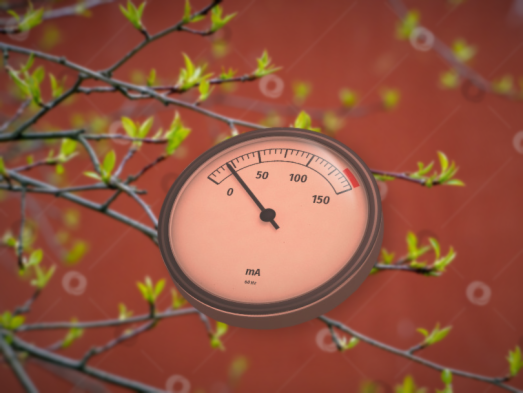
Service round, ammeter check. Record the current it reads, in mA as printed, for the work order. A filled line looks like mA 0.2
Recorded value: mA 20
